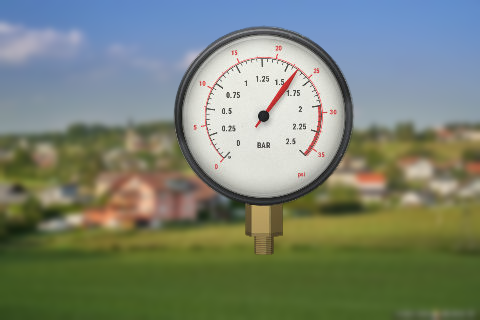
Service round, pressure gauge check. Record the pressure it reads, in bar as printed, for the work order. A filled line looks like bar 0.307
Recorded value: bar 1.6
